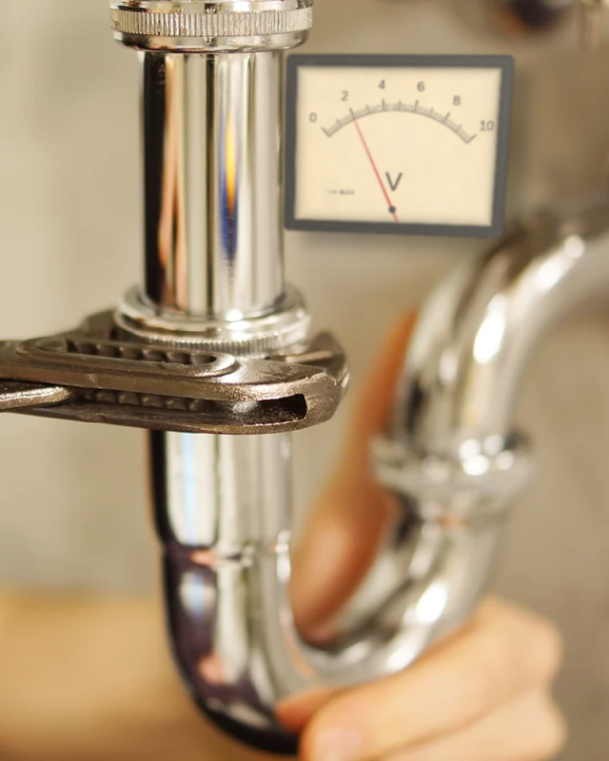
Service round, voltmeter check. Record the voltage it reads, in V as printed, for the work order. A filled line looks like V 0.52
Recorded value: V 2
